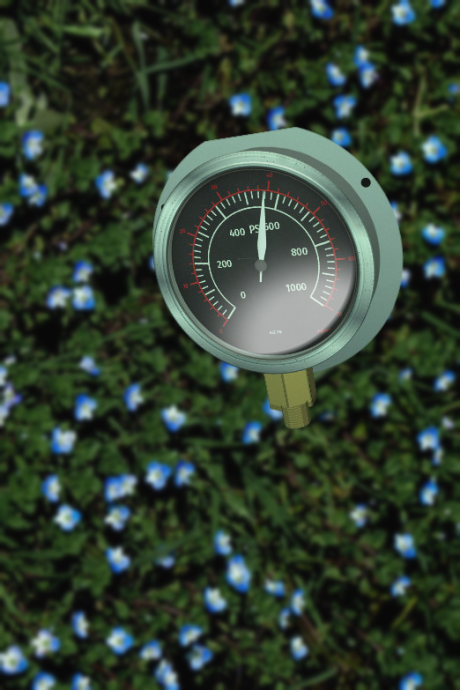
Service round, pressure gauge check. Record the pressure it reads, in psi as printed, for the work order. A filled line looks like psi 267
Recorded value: psi 560
